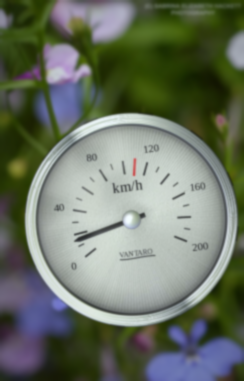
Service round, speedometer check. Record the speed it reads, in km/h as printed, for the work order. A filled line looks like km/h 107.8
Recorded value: km/h 15
